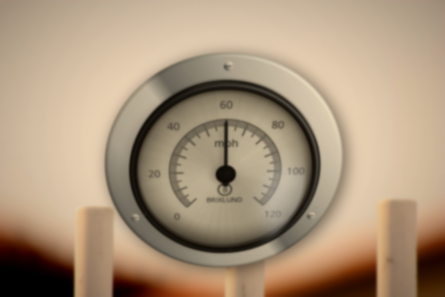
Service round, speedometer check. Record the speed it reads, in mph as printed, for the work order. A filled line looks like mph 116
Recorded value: mph 60
